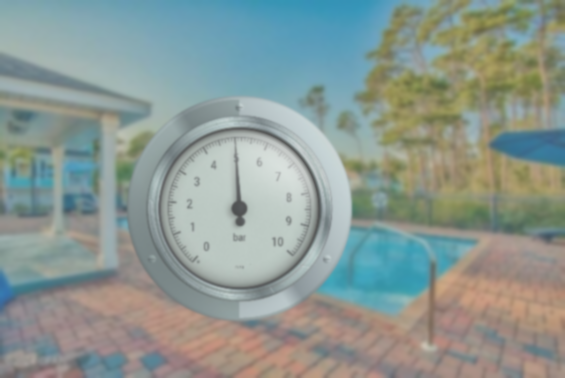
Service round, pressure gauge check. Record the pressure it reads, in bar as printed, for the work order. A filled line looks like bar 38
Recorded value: bar 5
